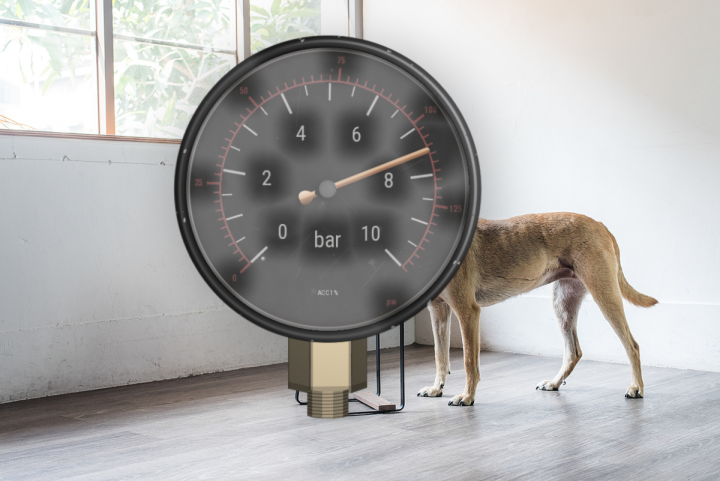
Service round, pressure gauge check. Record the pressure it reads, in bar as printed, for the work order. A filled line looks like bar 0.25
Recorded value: bar 7.5
